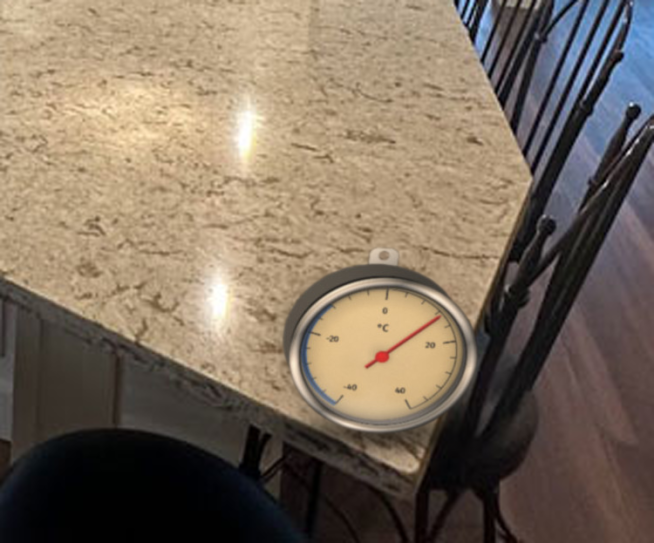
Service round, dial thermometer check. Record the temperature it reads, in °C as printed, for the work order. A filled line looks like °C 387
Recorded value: °C 12
